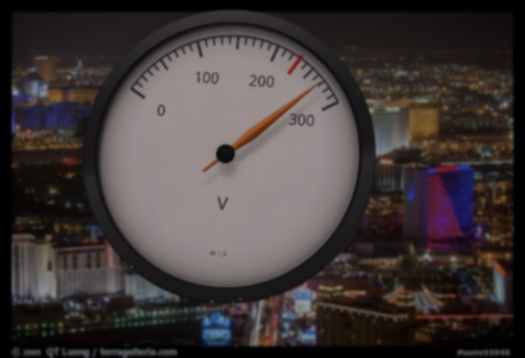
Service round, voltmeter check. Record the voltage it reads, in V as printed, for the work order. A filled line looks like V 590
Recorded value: V 270
